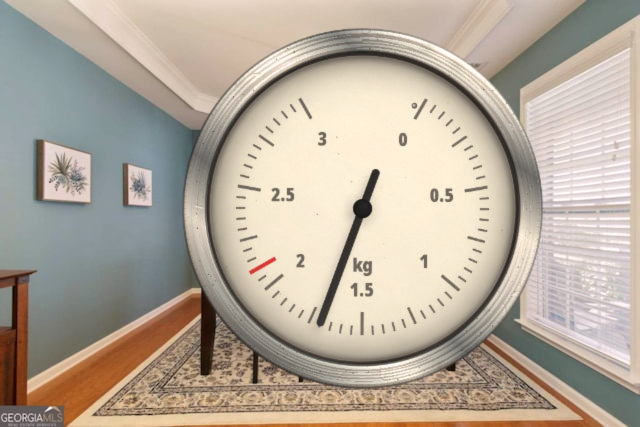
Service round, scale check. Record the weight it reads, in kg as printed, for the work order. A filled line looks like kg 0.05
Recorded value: kg 1.7
